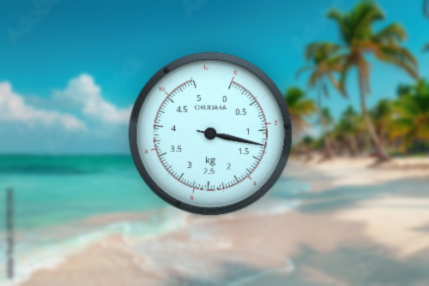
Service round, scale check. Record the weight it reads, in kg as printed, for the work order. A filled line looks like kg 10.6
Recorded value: kg 1.25
